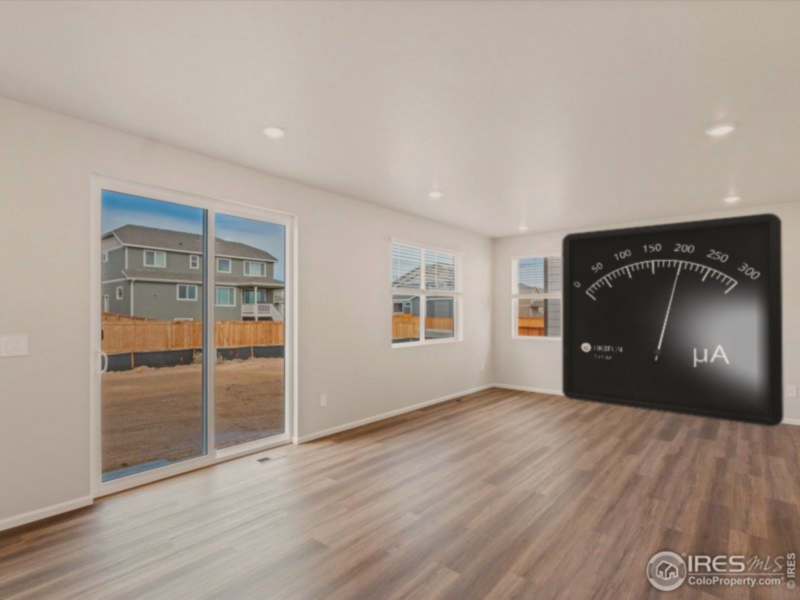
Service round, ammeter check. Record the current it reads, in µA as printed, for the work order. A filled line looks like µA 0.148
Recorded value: µA 200
